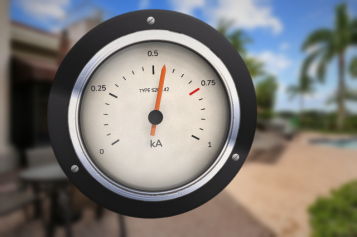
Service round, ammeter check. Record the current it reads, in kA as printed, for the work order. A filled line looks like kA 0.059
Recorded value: kA 0.55
